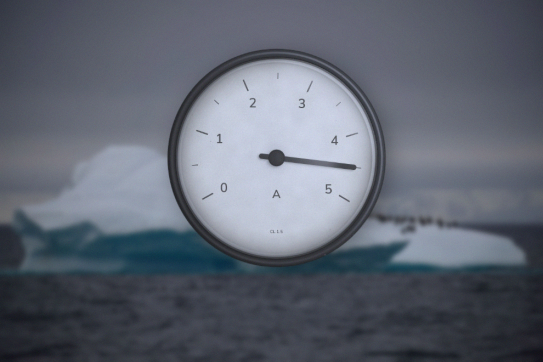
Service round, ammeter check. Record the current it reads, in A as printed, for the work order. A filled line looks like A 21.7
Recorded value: A 4.5
